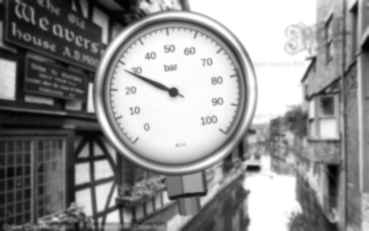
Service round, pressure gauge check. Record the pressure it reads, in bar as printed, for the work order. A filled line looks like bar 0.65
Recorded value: bar 28
